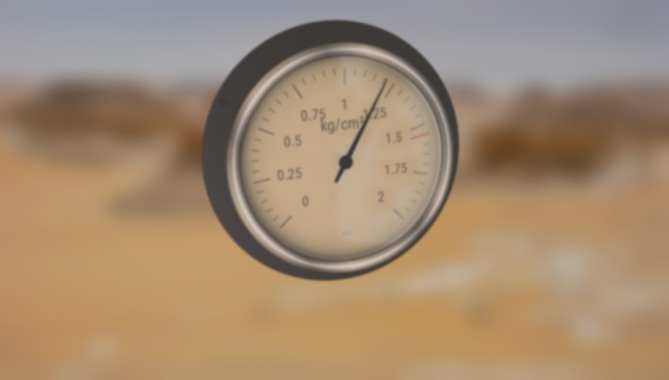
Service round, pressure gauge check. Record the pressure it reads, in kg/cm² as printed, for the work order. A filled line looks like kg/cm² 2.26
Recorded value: kg/cm² 1.2
